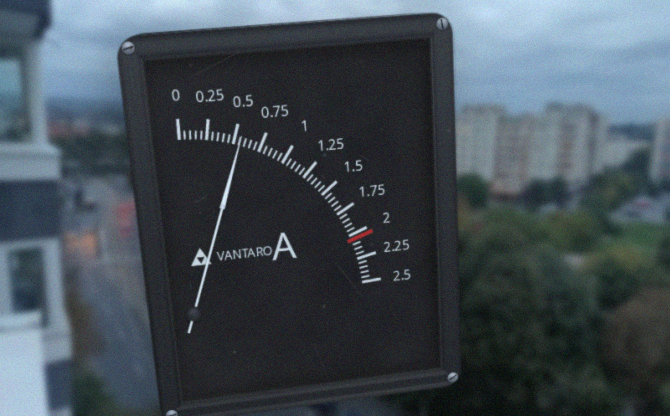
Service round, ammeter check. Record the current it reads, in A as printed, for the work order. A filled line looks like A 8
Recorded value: A 0.55
